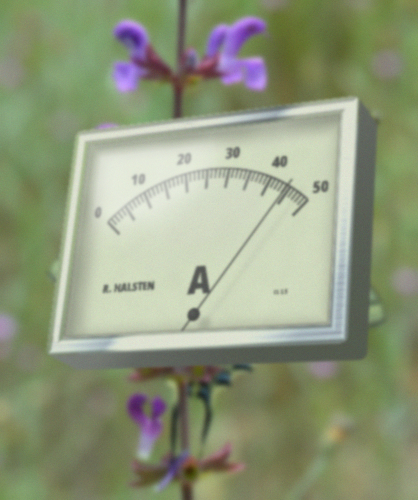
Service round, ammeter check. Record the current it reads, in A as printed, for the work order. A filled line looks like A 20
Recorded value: A 45
